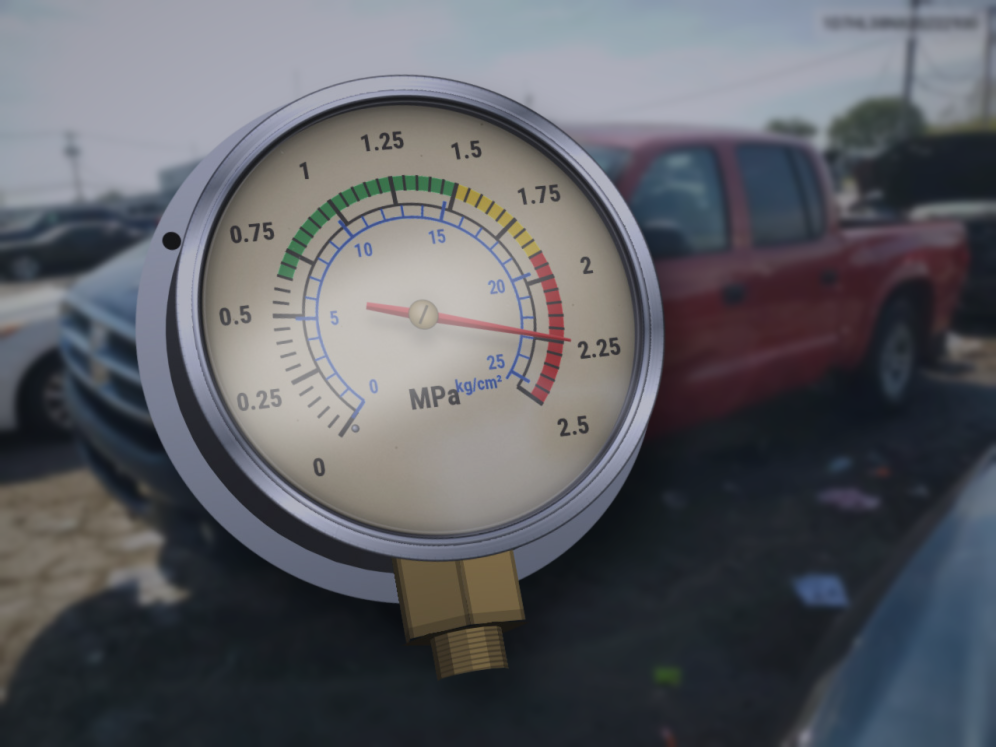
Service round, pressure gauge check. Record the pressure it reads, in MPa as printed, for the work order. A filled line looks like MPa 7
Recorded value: MPa 2.25
